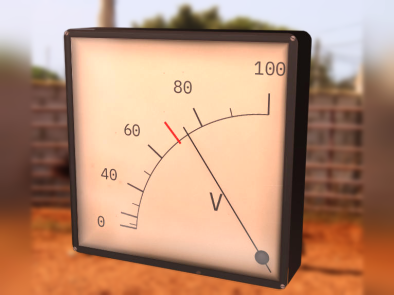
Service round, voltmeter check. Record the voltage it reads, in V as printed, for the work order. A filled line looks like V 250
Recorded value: V 75
